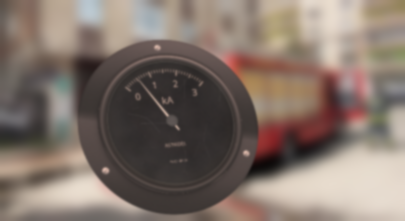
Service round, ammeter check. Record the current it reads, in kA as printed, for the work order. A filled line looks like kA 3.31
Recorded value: kA 0.5
